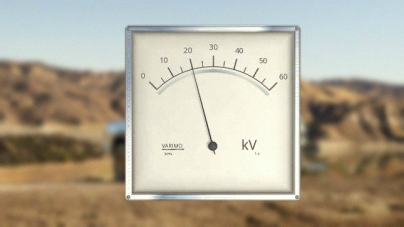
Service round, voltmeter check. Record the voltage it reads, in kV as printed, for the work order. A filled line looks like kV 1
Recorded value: kV 20
